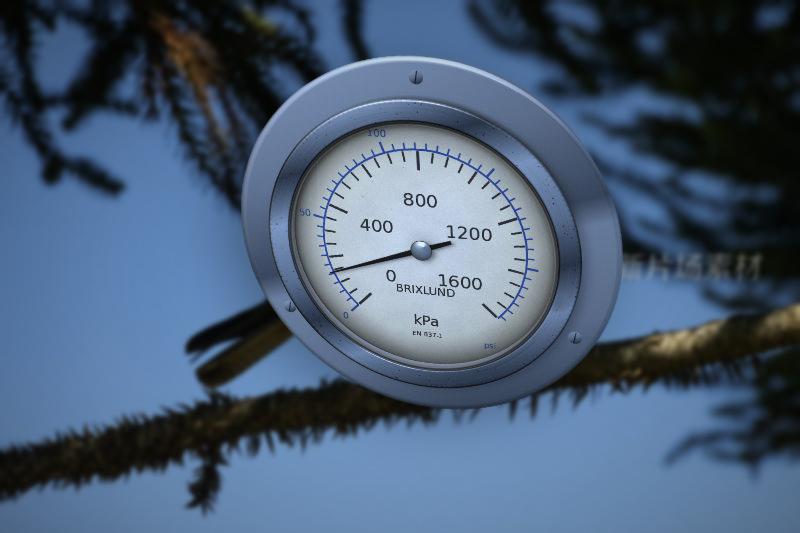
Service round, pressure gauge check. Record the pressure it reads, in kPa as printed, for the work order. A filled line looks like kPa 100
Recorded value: kPa 150
